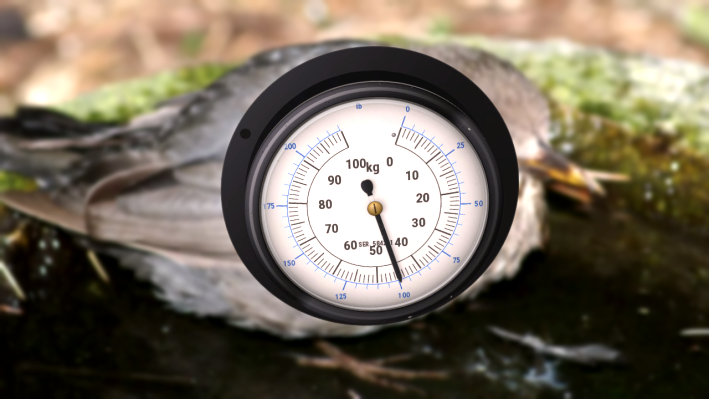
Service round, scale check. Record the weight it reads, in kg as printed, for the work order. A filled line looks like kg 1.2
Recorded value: kg 45
